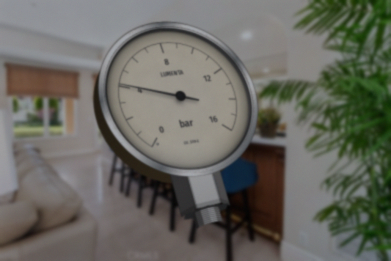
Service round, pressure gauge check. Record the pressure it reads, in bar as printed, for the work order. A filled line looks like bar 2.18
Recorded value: bar 4
